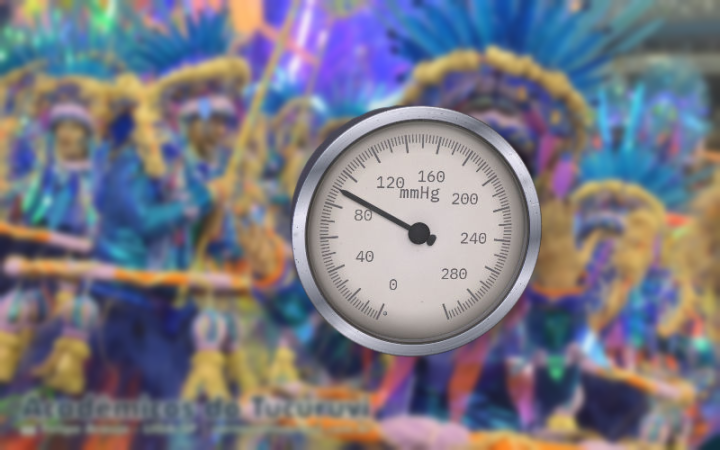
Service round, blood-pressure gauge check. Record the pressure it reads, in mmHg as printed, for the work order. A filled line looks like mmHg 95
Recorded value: mmHg 90
